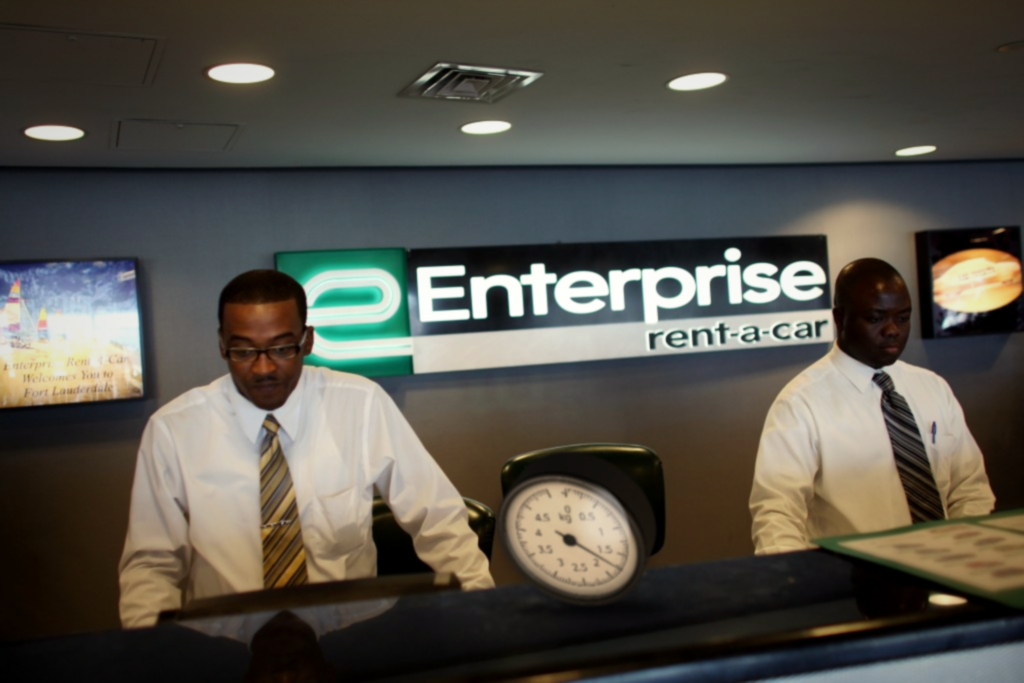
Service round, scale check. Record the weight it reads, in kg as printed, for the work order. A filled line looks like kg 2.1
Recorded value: kg 1.75
